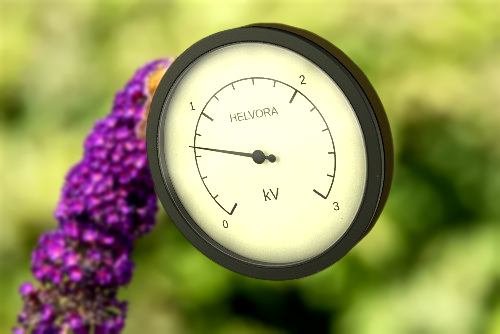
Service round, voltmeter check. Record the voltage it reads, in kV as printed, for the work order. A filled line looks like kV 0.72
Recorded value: kV 0.7
